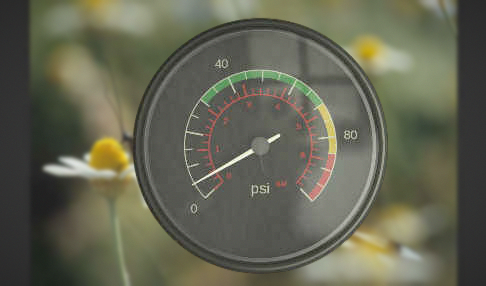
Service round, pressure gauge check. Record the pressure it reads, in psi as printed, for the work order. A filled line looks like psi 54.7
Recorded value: psi 5
